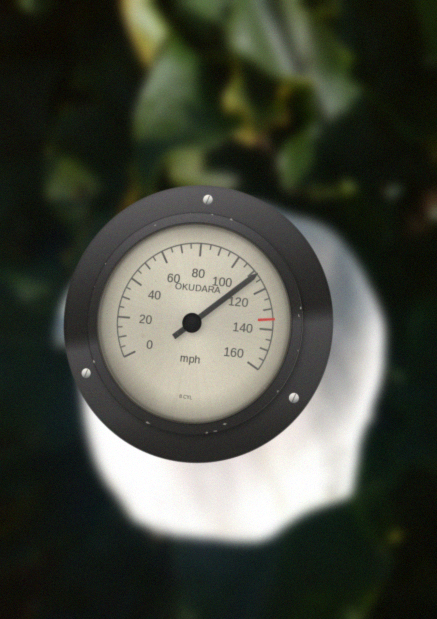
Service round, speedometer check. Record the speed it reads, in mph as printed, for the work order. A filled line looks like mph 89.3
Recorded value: mph 112.5
